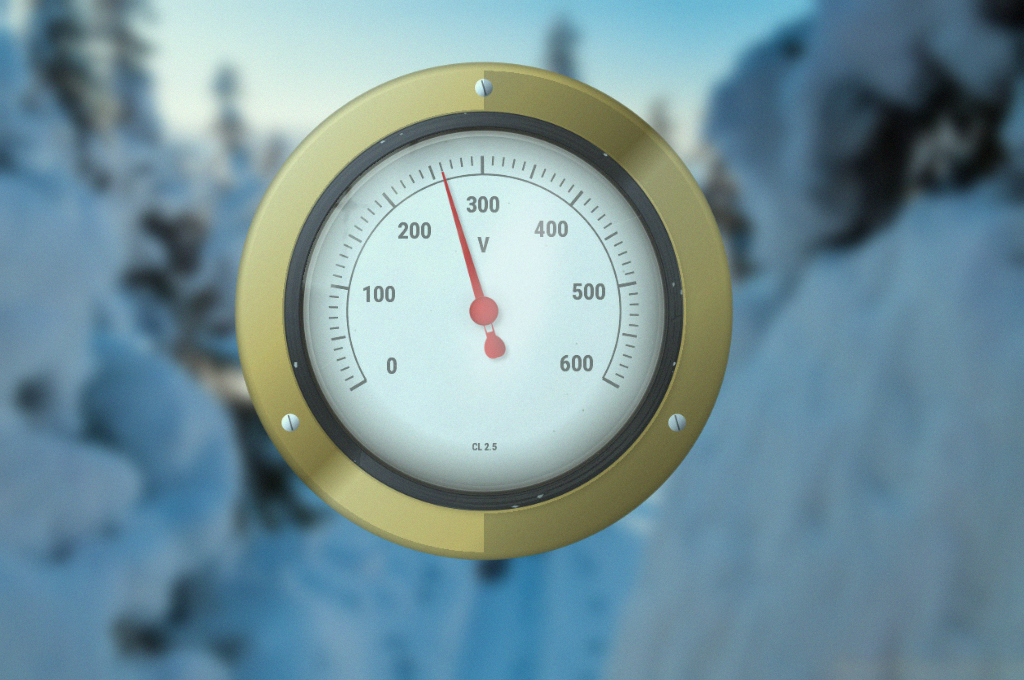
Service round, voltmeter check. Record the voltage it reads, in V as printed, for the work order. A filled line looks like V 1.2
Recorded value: V 260
